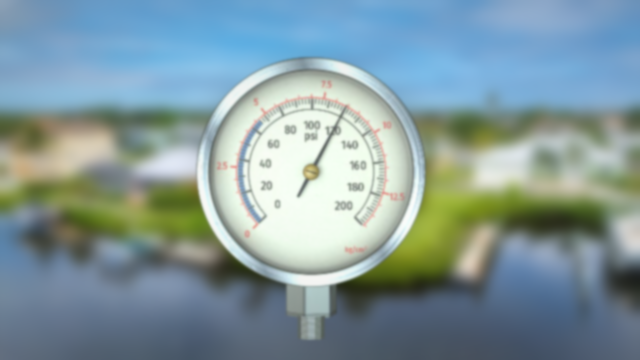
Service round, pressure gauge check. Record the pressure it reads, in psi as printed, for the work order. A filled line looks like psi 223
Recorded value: psi 120
